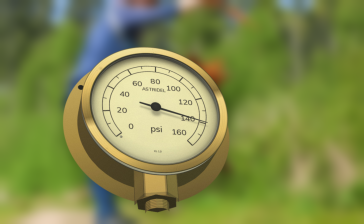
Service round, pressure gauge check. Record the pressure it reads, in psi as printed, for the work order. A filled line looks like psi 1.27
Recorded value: psi 140
